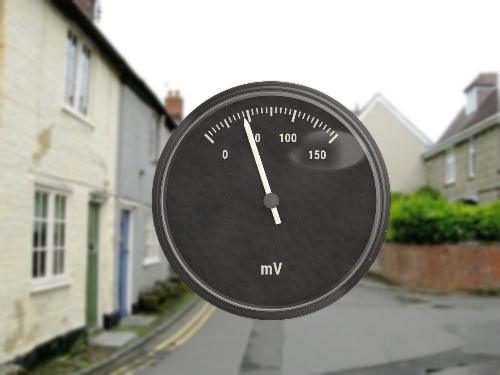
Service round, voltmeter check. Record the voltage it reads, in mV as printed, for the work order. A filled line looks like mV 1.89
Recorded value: mV 45
